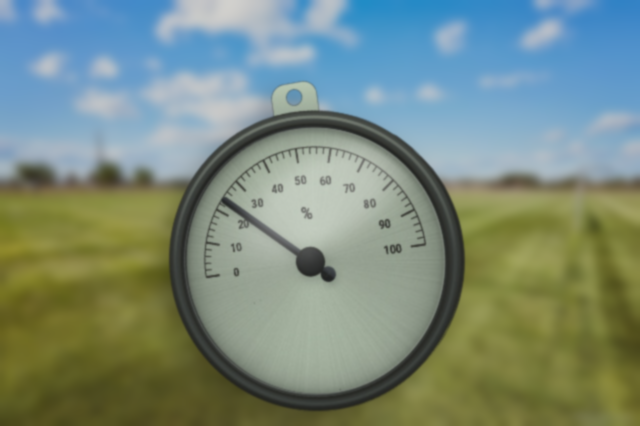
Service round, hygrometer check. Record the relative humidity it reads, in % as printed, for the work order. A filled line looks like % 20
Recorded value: % 24
